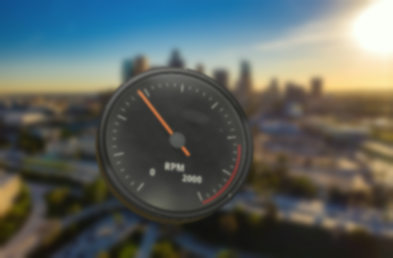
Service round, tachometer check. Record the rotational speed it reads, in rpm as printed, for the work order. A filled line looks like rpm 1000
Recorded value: rpm 700
